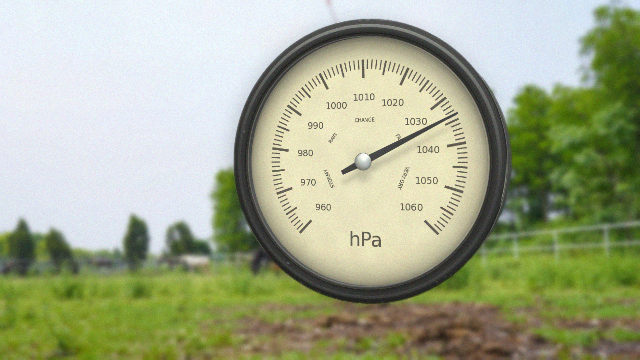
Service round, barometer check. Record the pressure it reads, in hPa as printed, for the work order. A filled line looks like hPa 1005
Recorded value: hPa 1034
